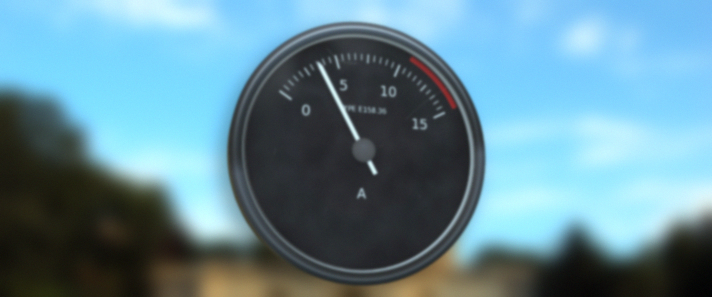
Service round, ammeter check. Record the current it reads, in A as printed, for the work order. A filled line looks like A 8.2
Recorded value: A 3.5
